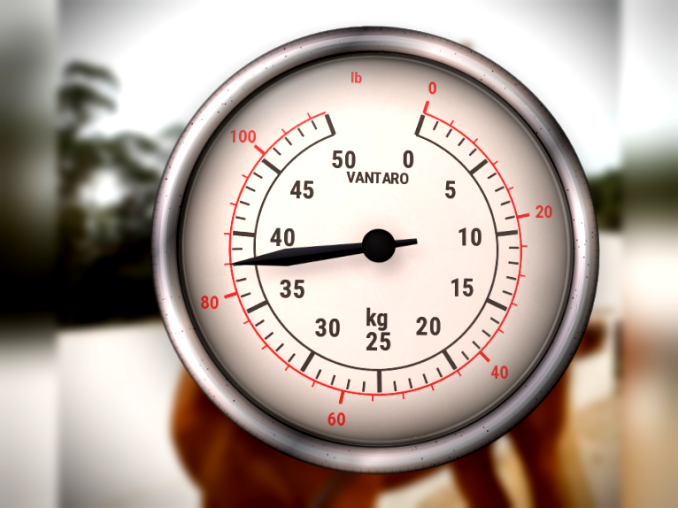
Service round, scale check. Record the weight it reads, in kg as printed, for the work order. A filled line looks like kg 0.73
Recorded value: kg 38
